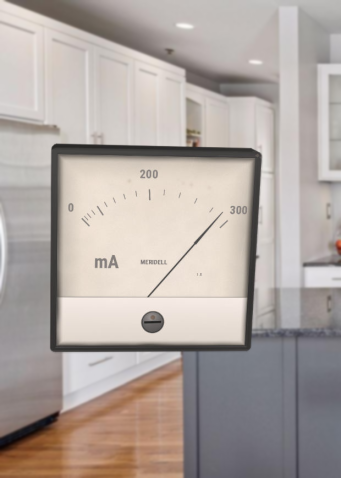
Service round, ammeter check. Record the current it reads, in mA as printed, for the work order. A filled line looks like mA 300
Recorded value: mA 290
